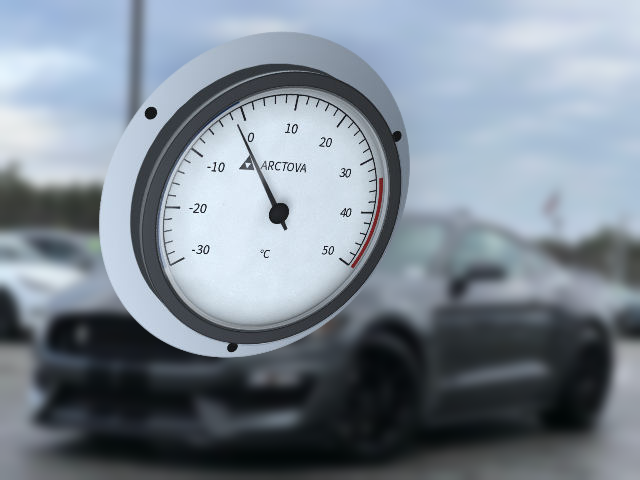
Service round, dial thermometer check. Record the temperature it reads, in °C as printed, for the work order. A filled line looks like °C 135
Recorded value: °C -2
